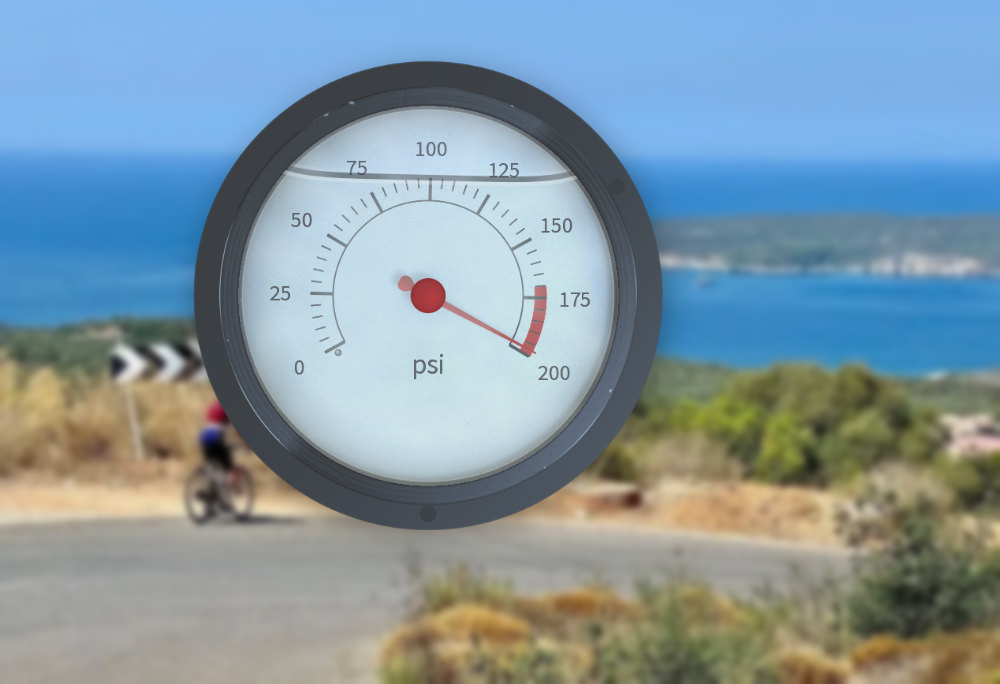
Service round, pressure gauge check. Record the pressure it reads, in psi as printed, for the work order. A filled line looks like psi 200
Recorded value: psi 197.5
